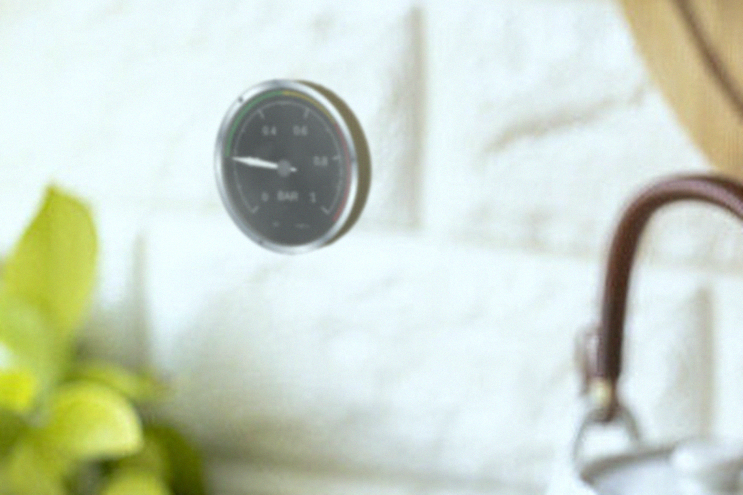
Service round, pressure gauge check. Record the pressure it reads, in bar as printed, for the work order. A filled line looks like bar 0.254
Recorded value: bar 0.2
